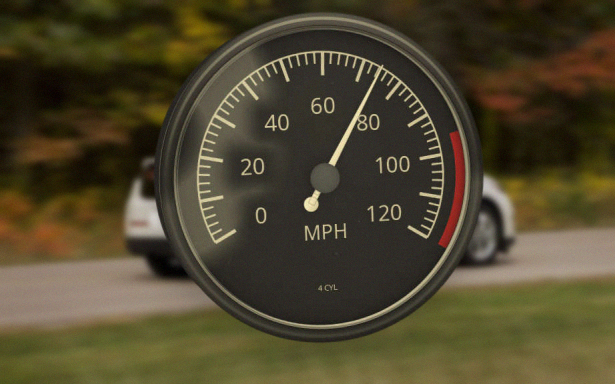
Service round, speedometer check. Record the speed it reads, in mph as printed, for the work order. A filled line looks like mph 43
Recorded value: mph 74
